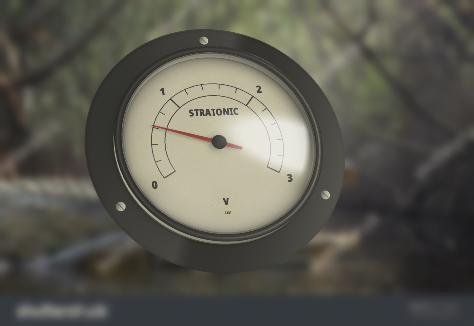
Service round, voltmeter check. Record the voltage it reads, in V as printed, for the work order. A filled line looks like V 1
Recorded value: V 0.6
